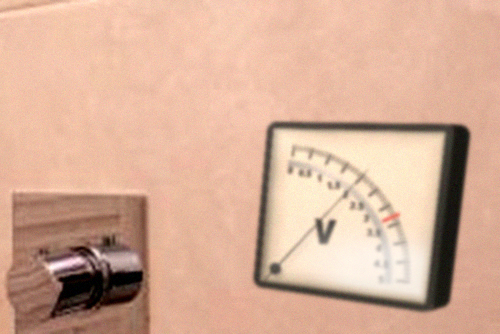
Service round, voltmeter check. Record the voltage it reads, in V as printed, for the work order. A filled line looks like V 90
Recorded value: V 2
